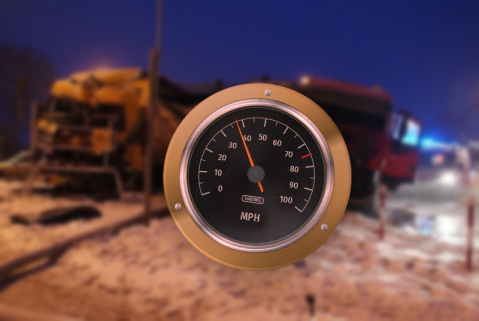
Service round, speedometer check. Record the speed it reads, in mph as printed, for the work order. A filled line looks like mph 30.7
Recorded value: mph 37.5
